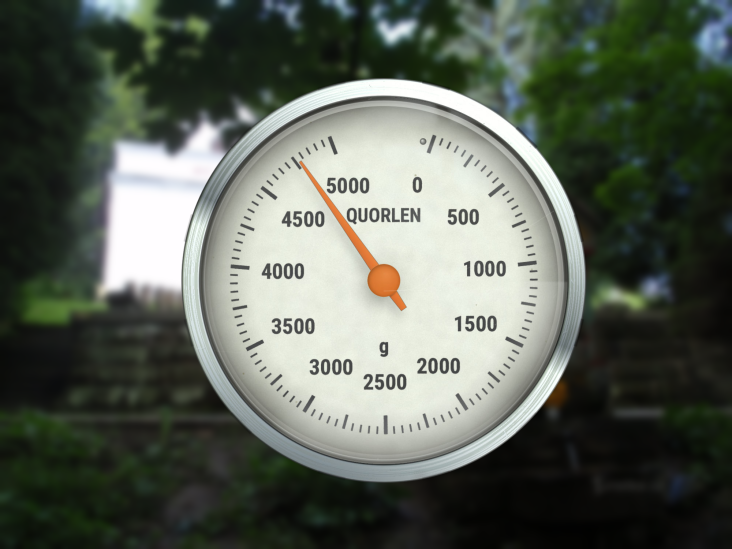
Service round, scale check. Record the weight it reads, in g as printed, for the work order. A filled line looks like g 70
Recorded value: g 4775
